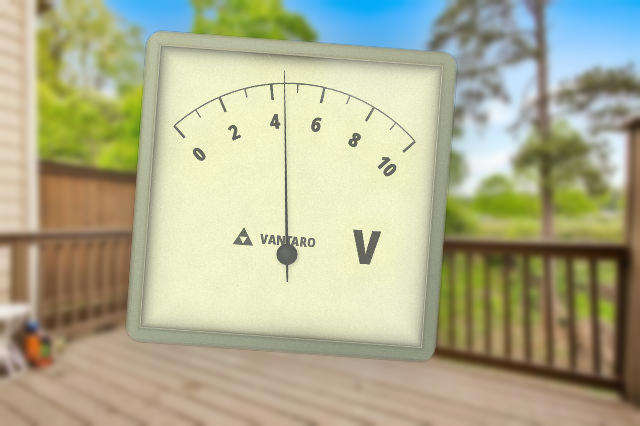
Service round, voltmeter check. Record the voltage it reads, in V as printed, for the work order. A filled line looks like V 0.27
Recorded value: V 4.5
